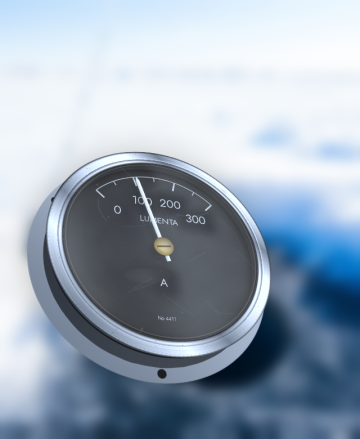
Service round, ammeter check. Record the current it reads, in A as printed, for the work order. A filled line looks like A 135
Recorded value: A 100
